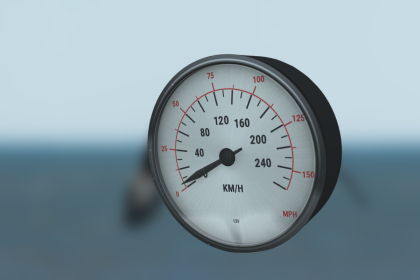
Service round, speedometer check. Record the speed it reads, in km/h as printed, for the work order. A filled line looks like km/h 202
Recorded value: km/h 5
